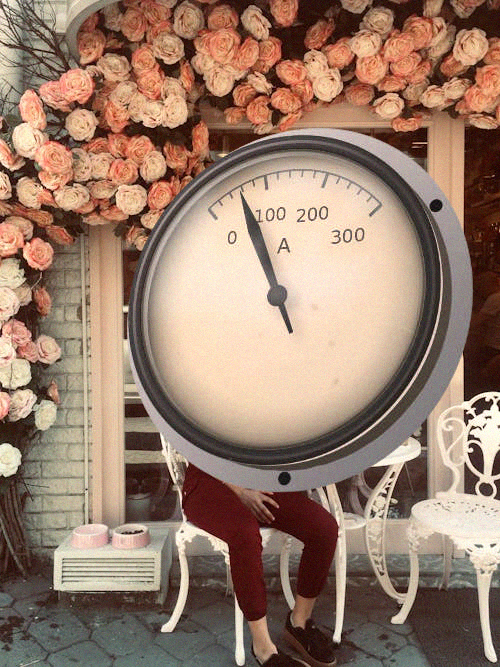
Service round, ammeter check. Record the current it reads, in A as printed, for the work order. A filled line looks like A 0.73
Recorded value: A 60
